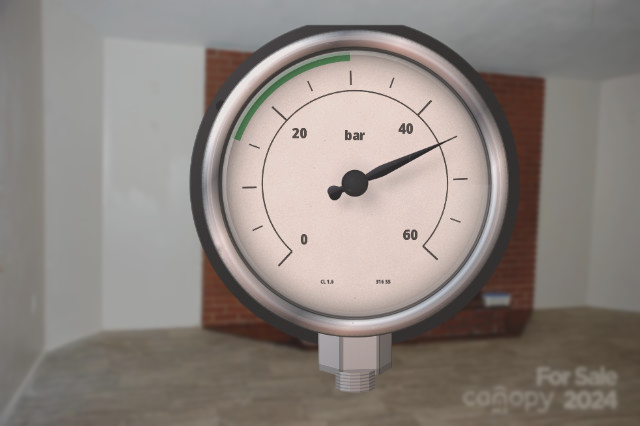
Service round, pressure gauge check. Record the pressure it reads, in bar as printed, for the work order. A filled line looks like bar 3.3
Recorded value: bar 45
